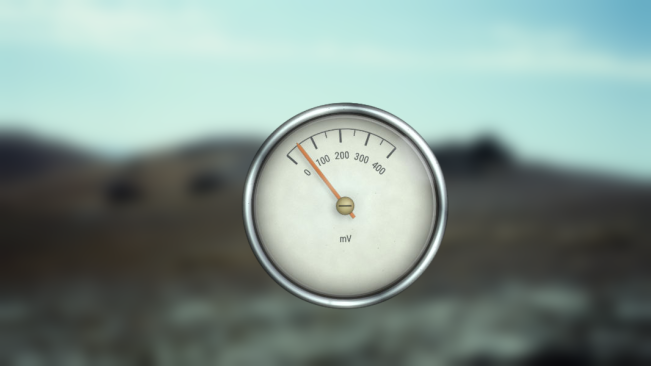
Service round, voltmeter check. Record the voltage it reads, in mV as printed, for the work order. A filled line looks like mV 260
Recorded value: mV 50
